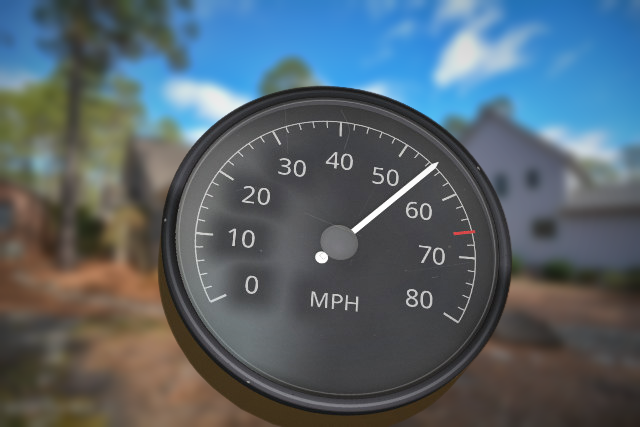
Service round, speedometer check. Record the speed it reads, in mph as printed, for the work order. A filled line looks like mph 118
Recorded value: mph 55
